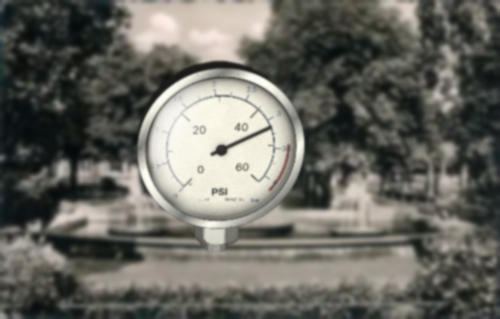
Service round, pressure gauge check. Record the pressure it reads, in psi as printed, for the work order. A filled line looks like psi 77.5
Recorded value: psi 45
